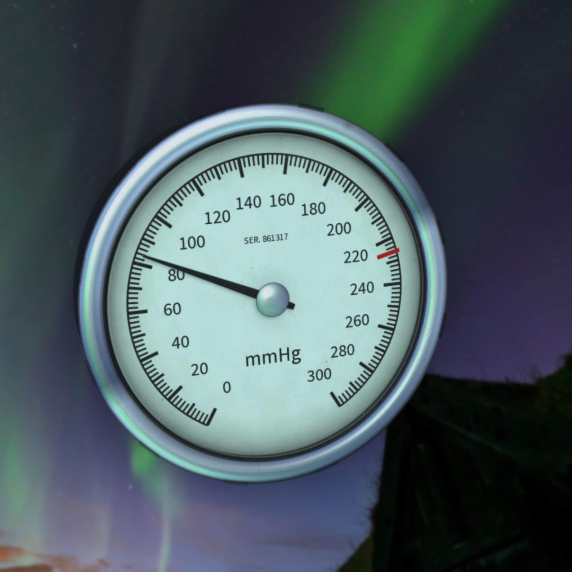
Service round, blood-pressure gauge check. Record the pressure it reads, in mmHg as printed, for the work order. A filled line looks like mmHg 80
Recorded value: mmHg 84
